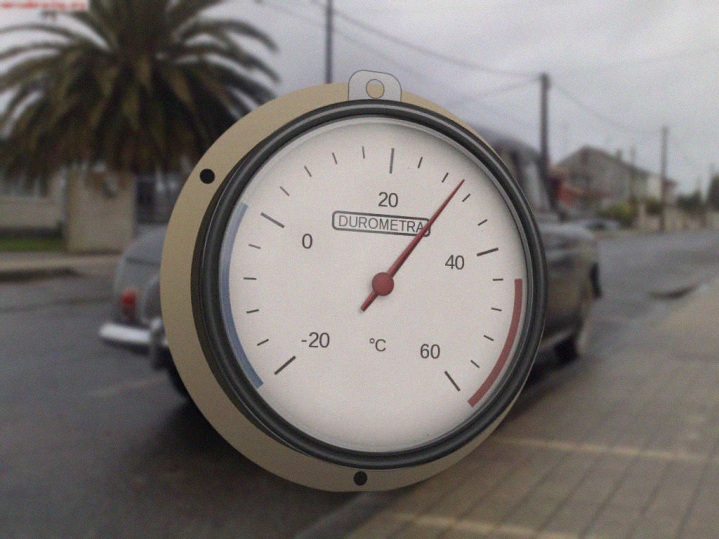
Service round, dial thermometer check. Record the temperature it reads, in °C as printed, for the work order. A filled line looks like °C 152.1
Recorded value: °C 30
